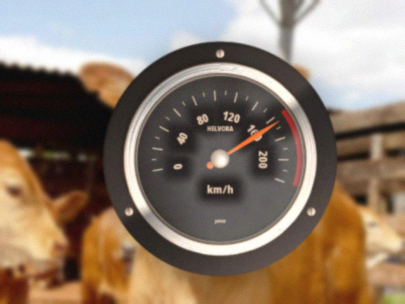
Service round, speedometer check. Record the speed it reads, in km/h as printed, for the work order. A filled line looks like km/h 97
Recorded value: km/h 165
